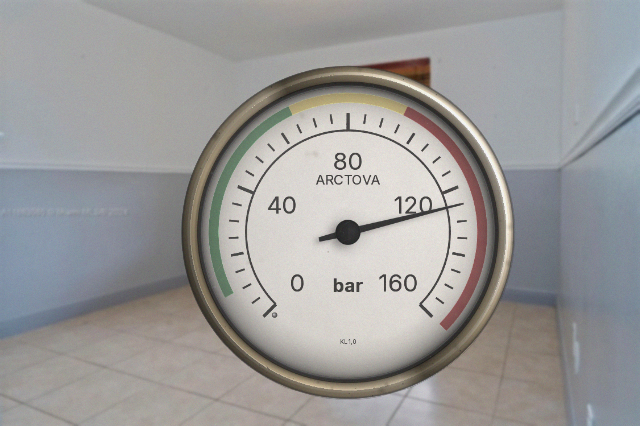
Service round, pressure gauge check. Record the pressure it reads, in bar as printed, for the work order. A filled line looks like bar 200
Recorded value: bar 125
